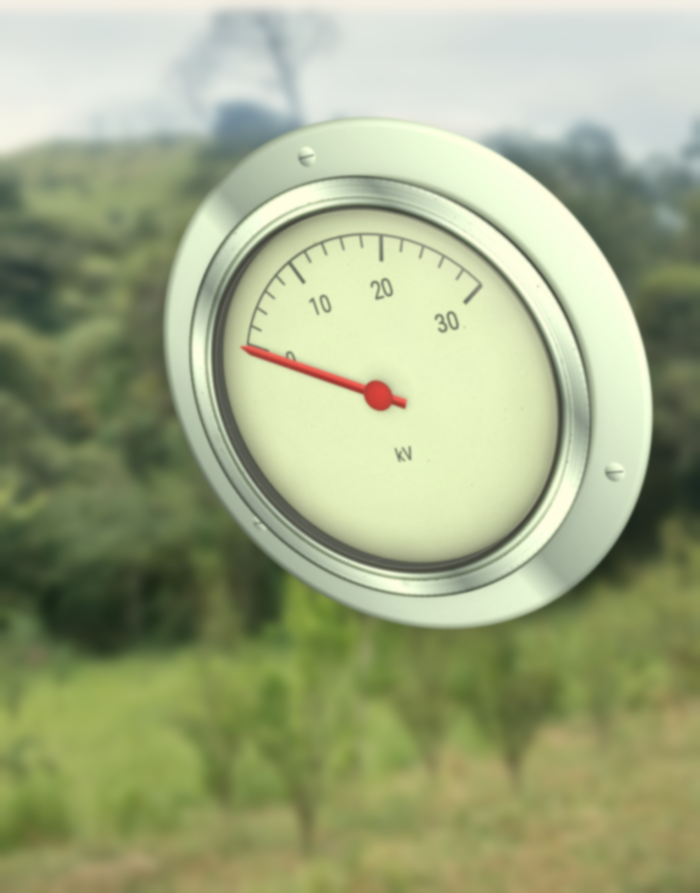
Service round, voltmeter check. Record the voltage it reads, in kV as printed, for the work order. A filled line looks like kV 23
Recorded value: kV 0
